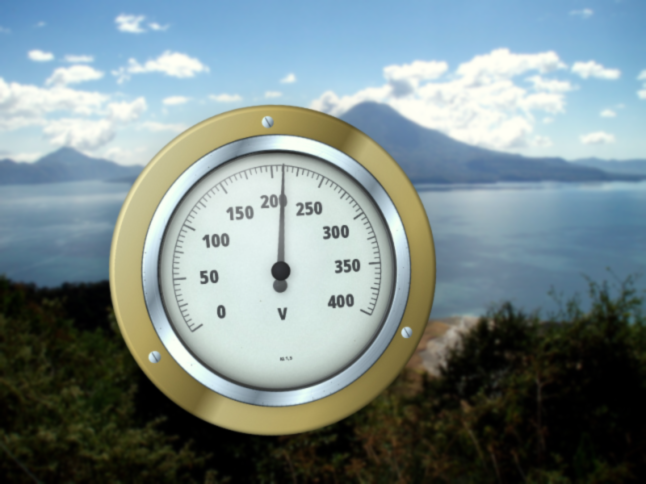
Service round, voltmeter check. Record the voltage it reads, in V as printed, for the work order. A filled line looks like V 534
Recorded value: V 210
